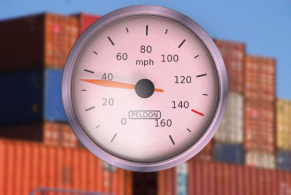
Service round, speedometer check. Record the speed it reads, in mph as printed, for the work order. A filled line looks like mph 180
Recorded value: mph 35
